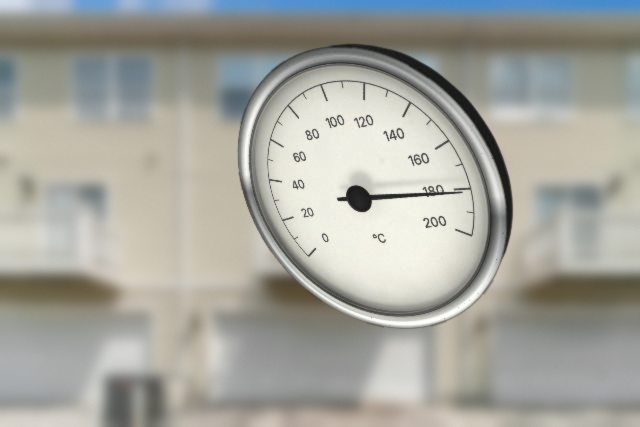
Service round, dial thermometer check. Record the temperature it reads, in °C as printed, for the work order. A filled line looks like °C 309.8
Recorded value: °C 180
